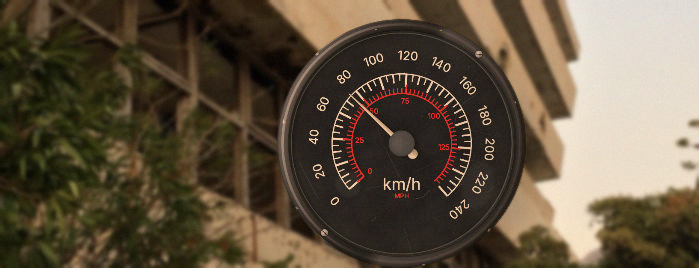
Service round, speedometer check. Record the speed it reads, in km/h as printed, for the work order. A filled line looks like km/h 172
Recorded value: km/h 75
